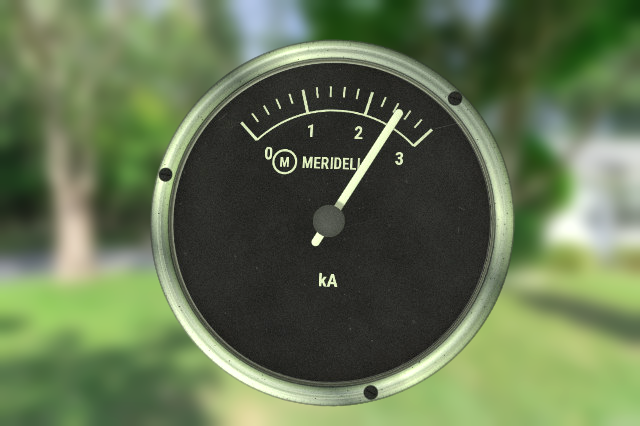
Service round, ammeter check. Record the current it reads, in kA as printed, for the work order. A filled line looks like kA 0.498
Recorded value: kA 2.5
